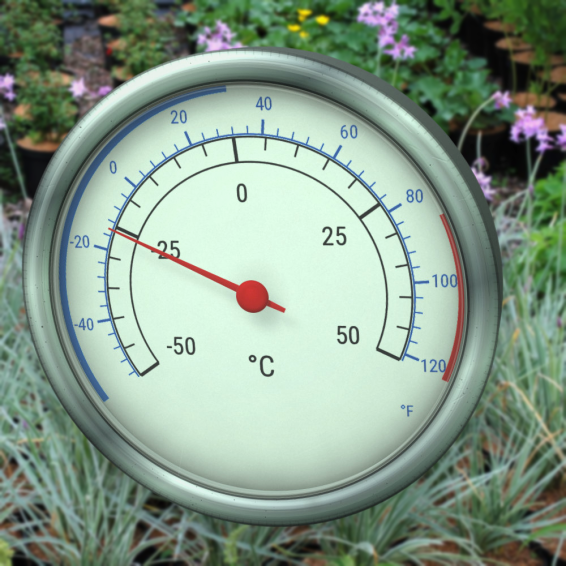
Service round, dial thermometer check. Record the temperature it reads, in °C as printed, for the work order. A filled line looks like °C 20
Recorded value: °C -25
